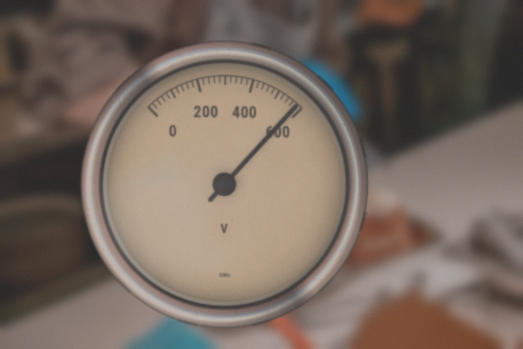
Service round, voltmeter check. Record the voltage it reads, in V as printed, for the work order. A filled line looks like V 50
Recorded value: V 580
